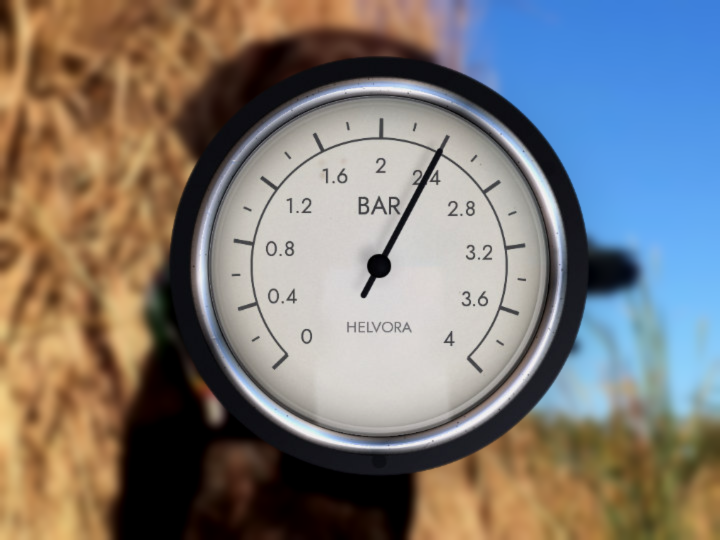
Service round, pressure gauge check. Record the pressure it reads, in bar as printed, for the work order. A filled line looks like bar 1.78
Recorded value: bar 2.4
